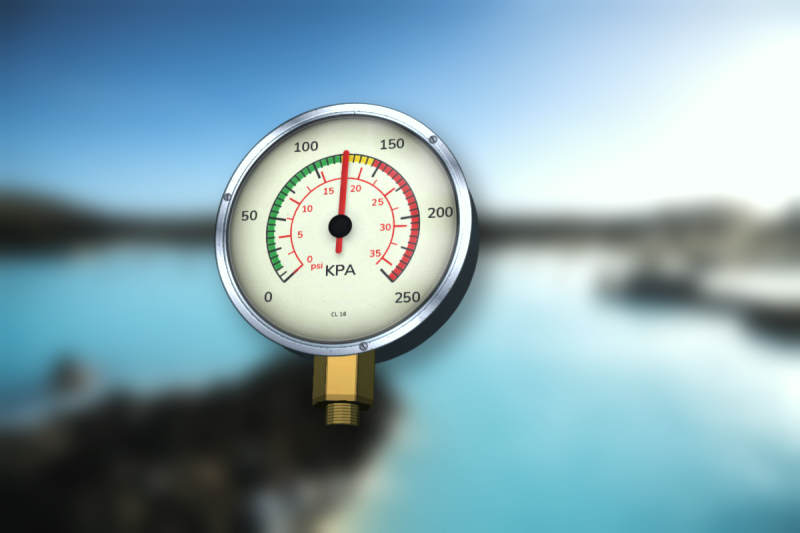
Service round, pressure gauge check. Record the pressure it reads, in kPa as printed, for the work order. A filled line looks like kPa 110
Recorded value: kPa 125
